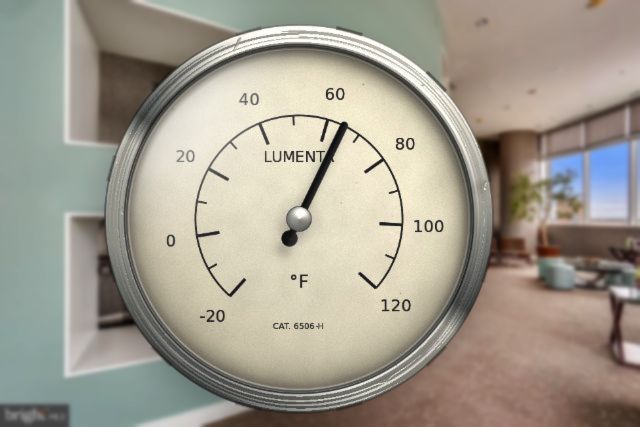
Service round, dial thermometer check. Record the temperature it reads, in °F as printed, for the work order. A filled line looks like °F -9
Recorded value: °F 65
